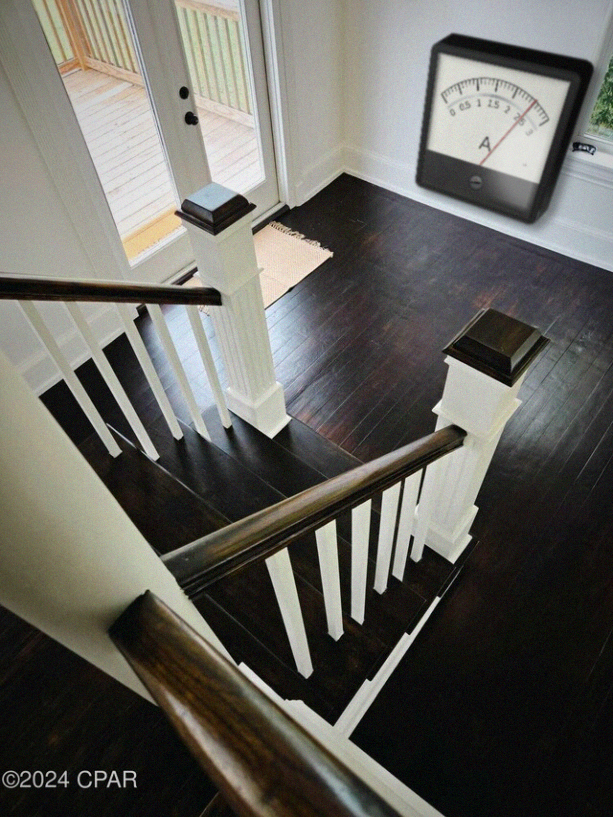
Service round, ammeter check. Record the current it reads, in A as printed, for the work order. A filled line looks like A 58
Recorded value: A 2.5
